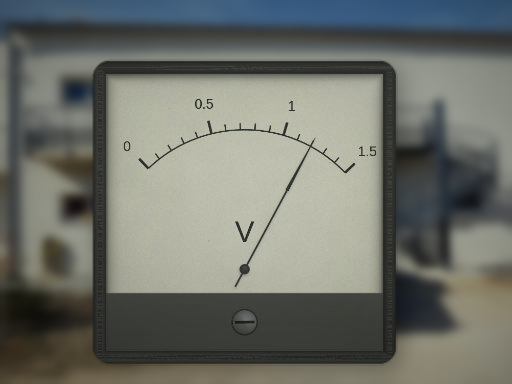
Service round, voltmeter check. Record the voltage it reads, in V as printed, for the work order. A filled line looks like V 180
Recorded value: V 1.2
